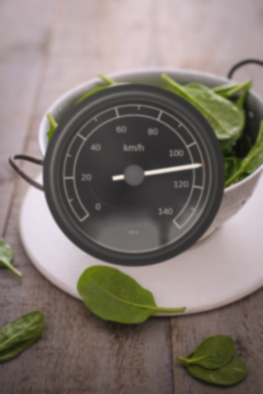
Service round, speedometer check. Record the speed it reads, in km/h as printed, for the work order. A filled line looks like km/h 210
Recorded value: km/h 110
